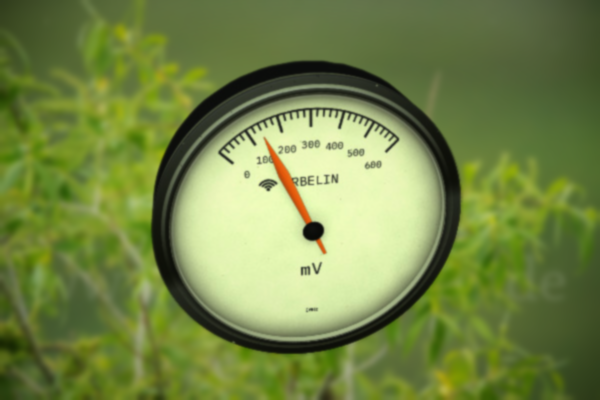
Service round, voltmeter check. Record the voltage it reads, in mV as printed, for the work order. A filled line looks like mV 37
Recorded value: mV 140
